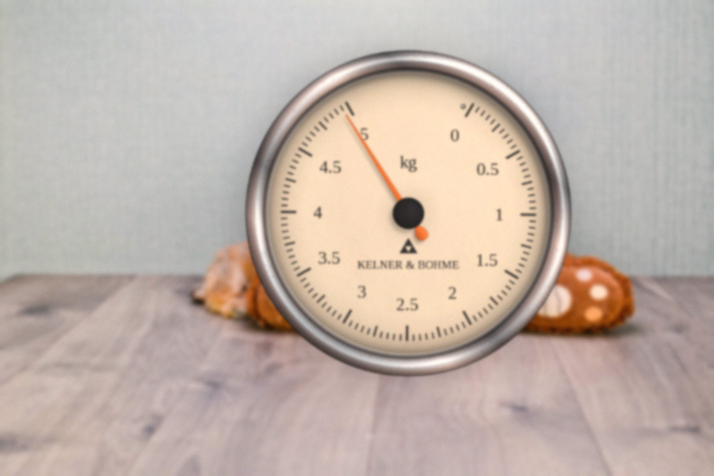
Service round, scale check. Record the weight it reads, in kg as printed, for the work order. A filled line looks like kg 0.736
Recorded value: kg 4.95
